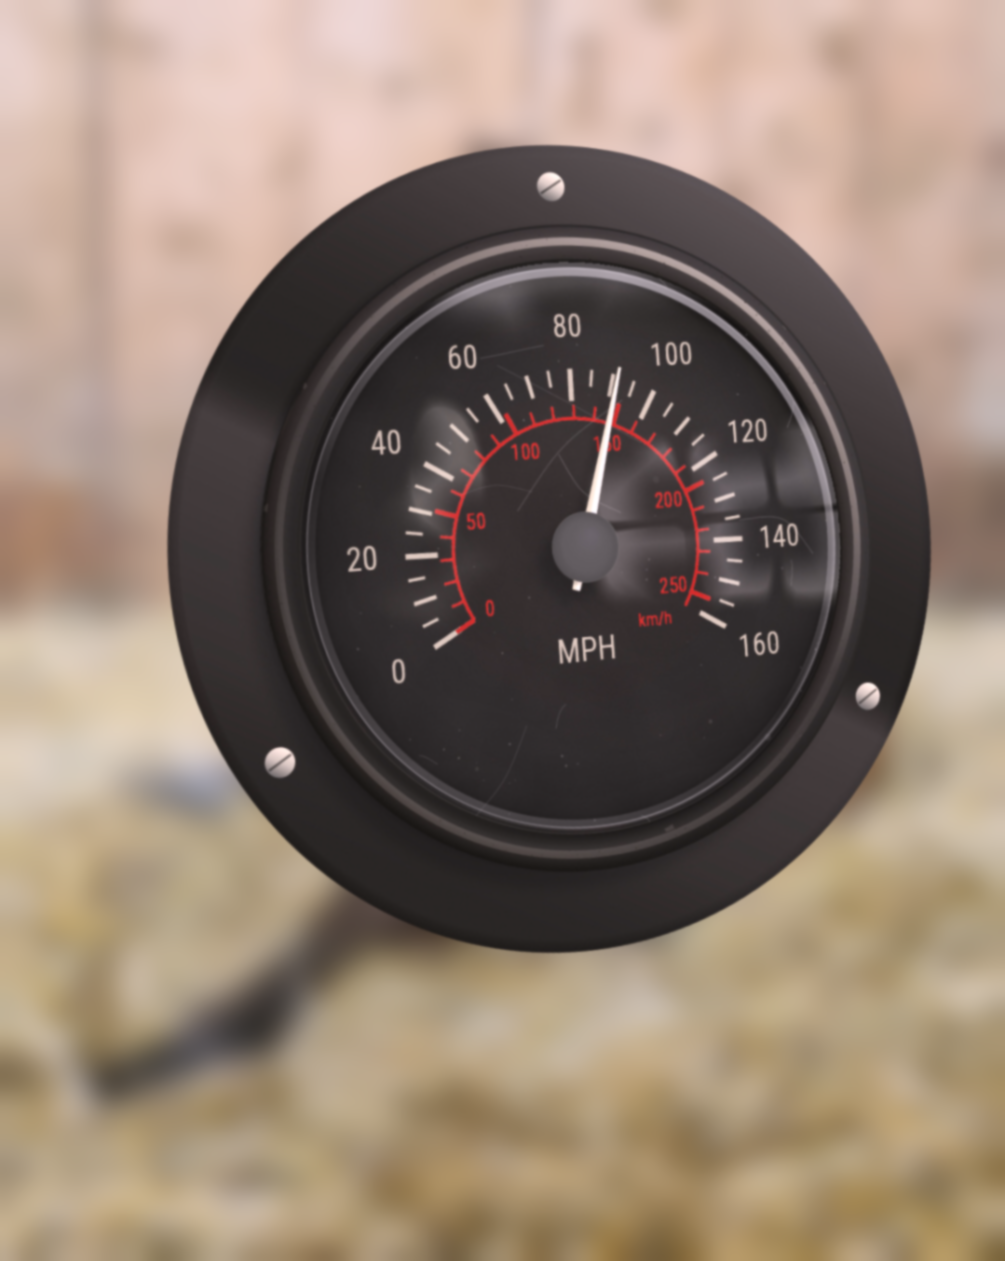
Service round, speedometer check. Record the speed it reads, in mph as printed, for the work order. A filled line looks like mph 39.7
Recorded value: mph 90
